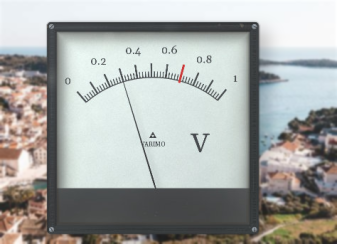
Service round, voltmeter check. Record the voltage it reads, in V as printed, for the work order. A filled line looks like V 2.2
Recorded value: V 0.3
